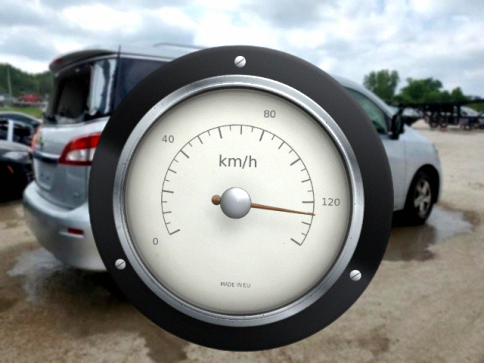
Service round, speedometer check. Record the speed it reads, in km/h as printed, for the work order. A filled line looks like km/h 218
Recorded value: km/h 125
